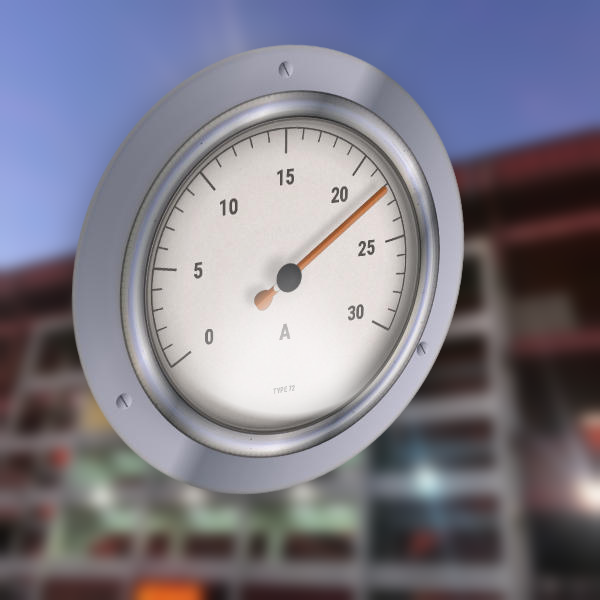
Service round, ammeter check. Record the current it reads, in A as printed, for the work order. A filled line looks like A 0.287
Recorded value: A 22
